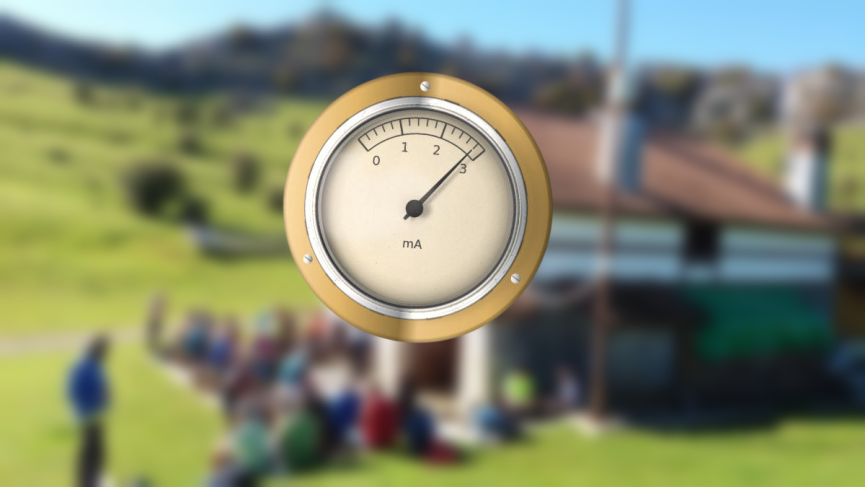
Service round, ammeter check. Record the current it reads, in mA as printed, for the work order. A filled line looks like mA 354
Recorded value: mA 2.8
